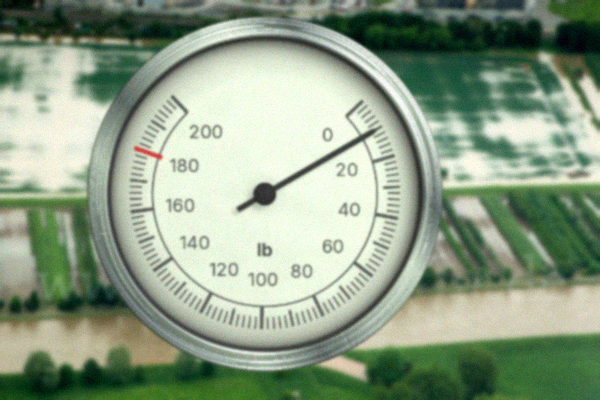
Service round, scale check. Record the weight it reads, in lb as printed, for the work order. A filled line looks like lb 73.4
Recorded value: lb 10
